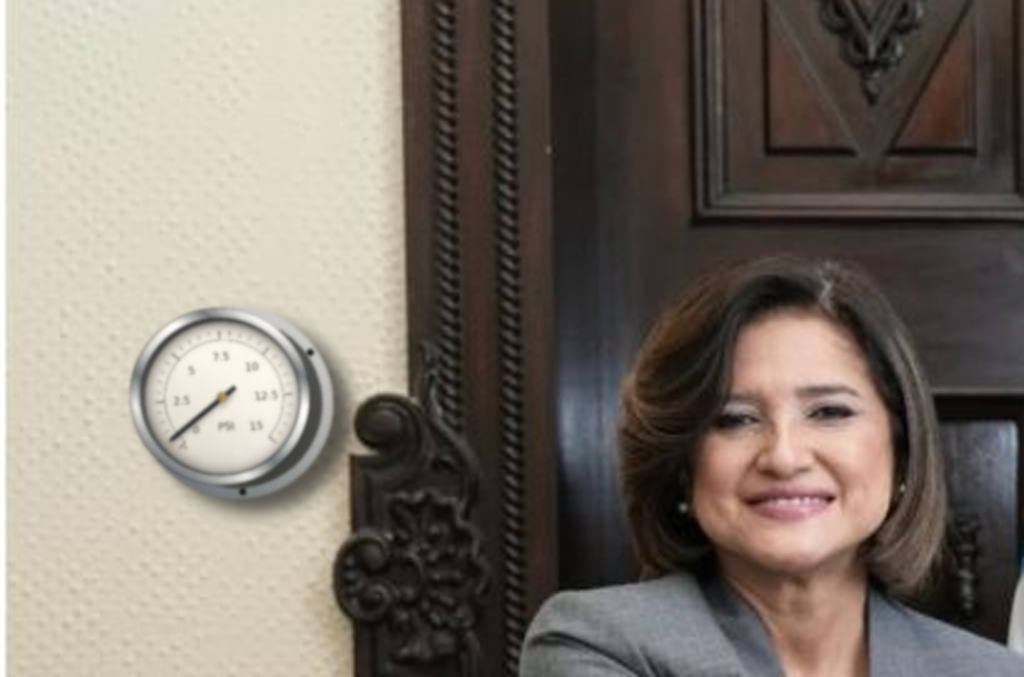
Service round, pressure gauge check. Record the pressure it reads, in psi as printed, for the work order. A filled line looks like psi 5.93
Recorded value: psi 0.5
